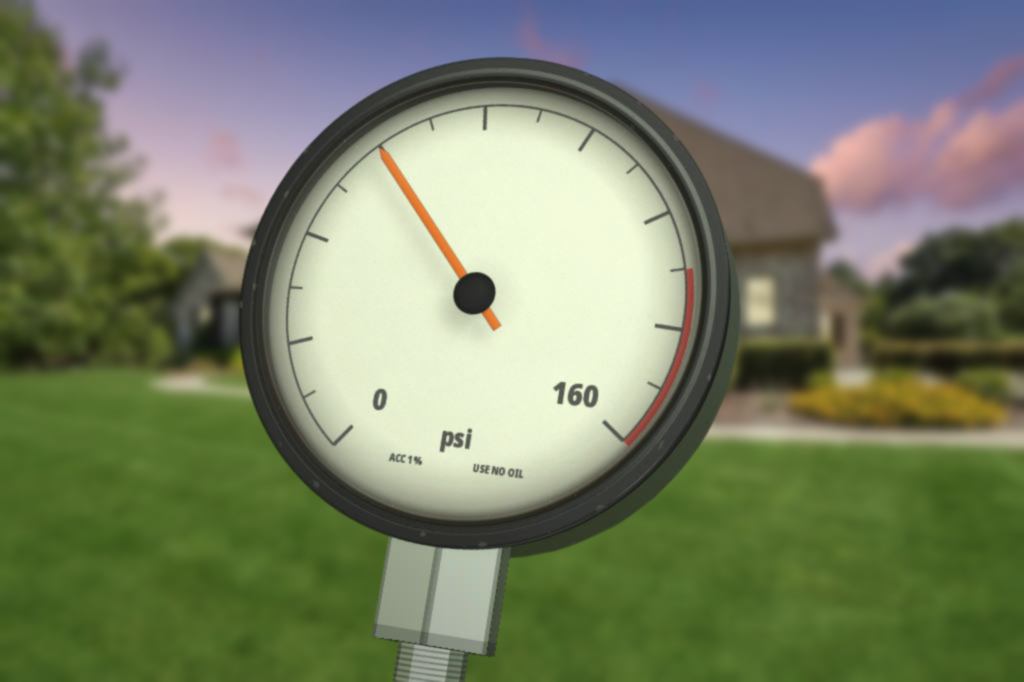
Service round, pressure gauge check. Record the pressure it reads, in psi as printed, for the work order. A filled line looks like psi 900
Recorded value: psi 60
